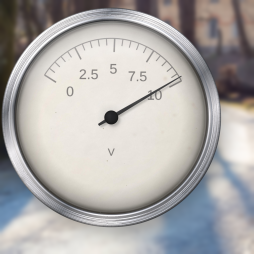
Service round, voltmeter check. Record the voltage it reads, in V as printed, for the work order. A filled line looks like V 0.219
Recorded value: V 9.75
